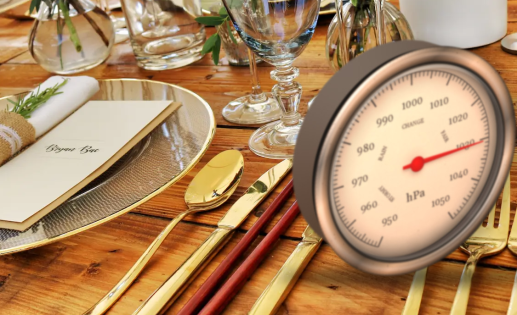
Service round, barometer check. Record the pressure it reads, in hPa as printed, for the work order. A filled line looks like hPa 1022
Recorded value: hPa 1030
